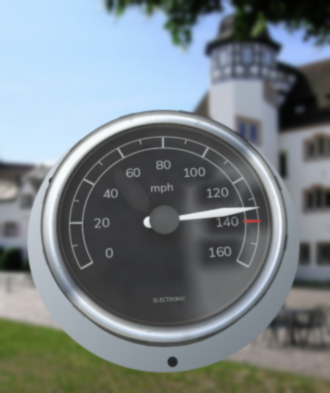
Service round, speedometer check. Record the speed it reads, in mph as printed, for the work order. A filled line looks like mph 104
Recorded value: mph 135
